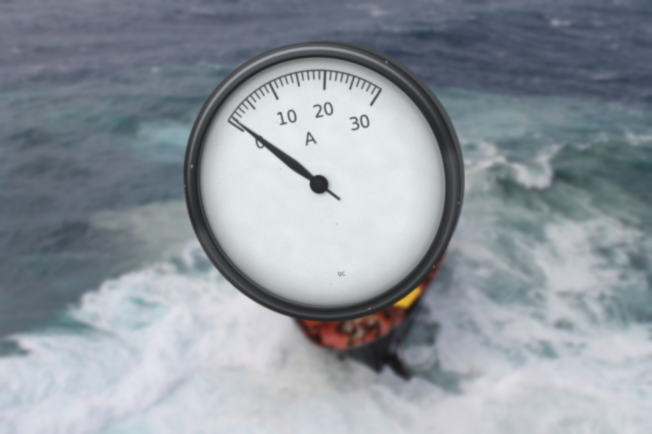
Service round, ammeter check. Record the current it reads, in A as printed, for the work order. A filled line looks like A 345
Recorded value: A 1
